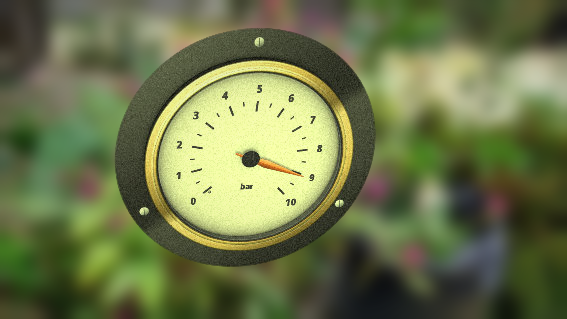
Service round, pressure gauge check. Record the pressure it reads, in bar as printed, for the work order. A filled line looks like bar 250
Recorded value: bar 9
